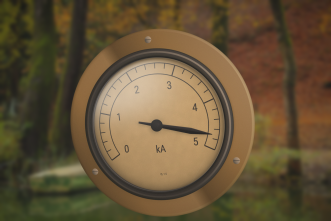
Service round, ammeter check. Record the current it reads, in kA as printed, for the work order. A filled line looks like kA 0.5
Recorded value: kA 4.7
